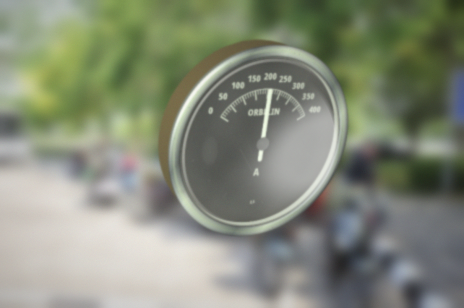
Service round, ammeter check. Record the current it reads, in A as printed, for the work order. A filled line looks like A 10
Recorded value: A 200
